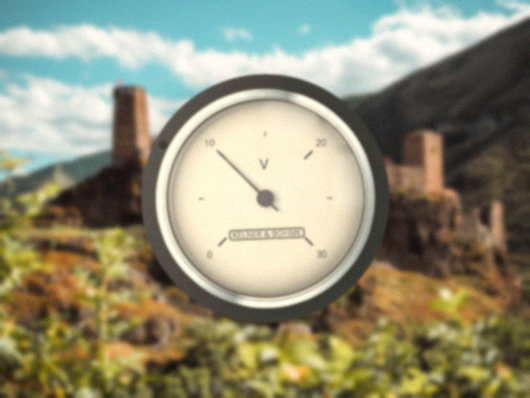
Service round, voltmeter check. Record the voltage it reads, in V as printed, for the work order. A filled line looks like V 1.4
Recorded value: V 10
